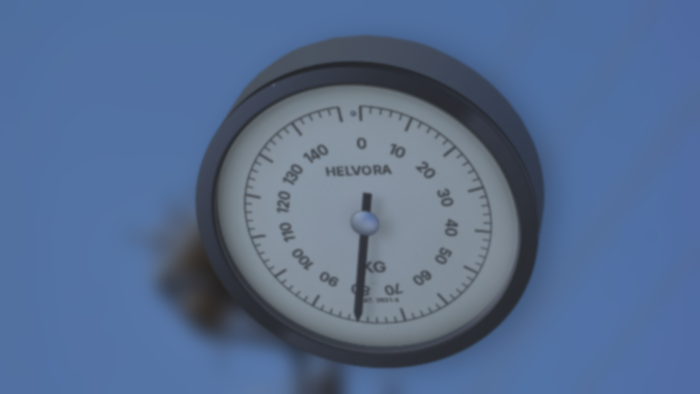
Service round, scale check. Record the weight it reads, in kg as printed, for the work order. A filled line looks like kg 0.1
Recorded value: kg 80
